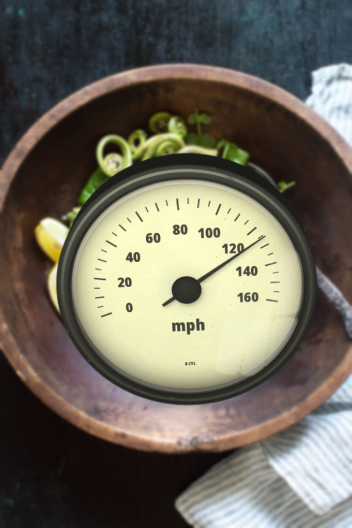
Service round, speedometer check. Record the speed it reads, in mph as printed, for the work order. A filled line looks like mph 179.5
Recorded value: mph 125
